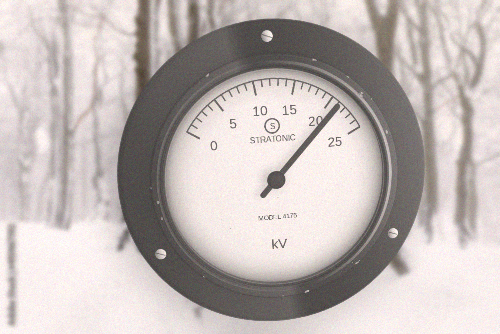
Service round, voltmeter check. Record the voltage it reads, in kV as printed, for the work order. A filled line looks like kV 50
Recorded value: kV 21
